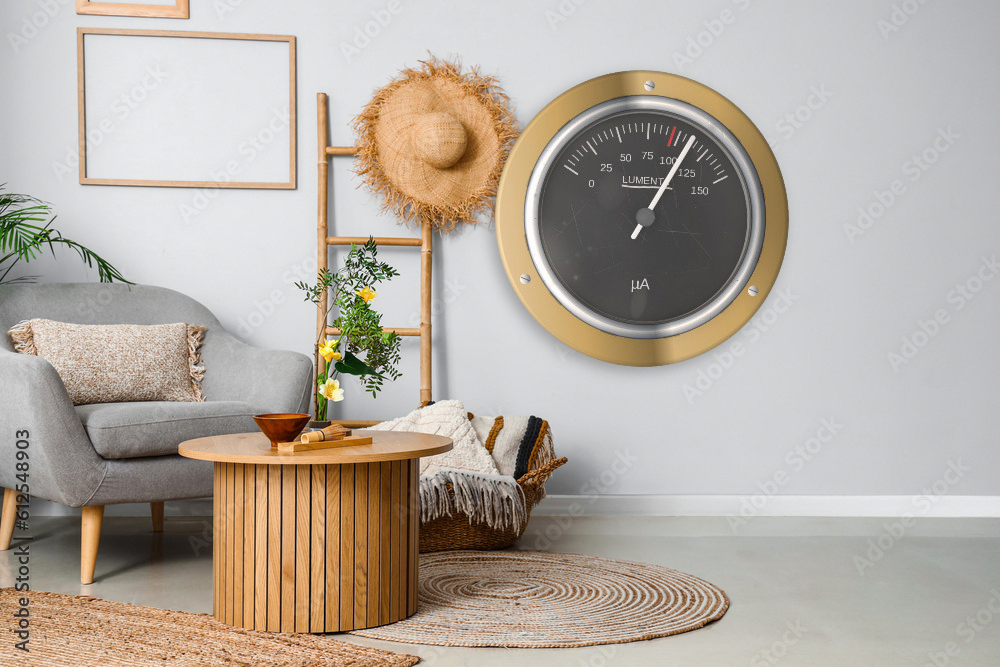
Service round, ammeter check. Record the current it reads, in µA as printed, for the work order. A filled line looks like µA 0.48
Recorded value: µA 110
